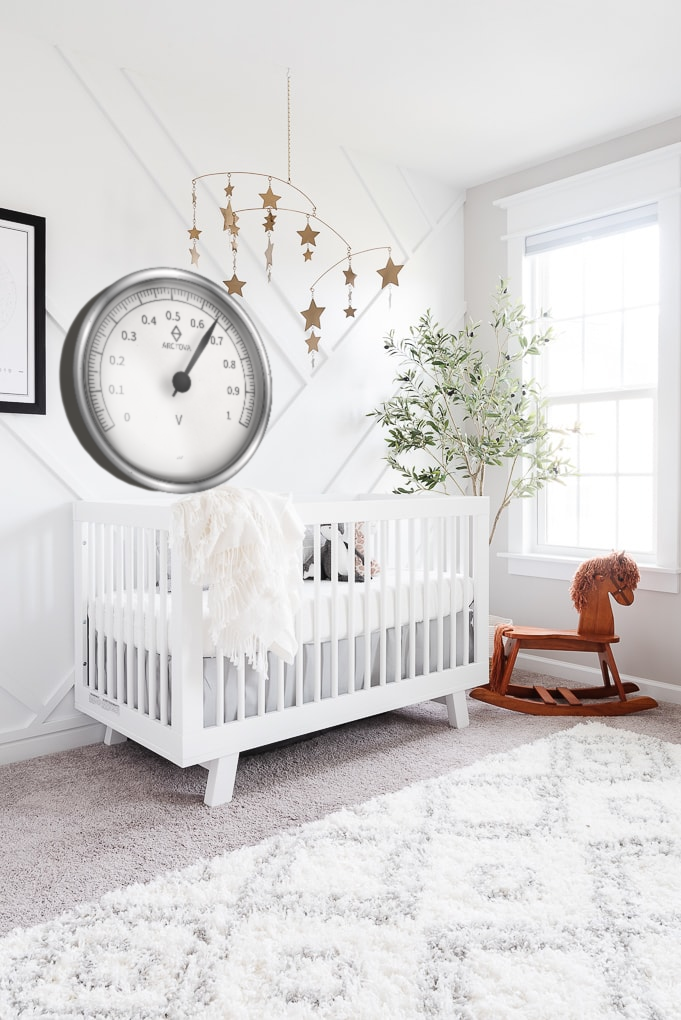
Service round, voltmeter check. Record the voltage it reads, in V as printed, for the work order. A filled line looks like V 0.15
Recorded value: V 0.65
